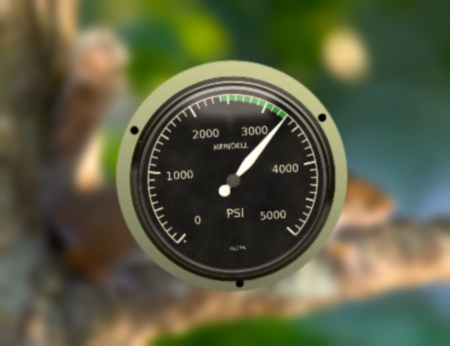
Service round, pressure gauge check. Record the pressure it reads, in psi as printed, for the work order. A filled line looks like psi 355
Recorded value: psi 3300
